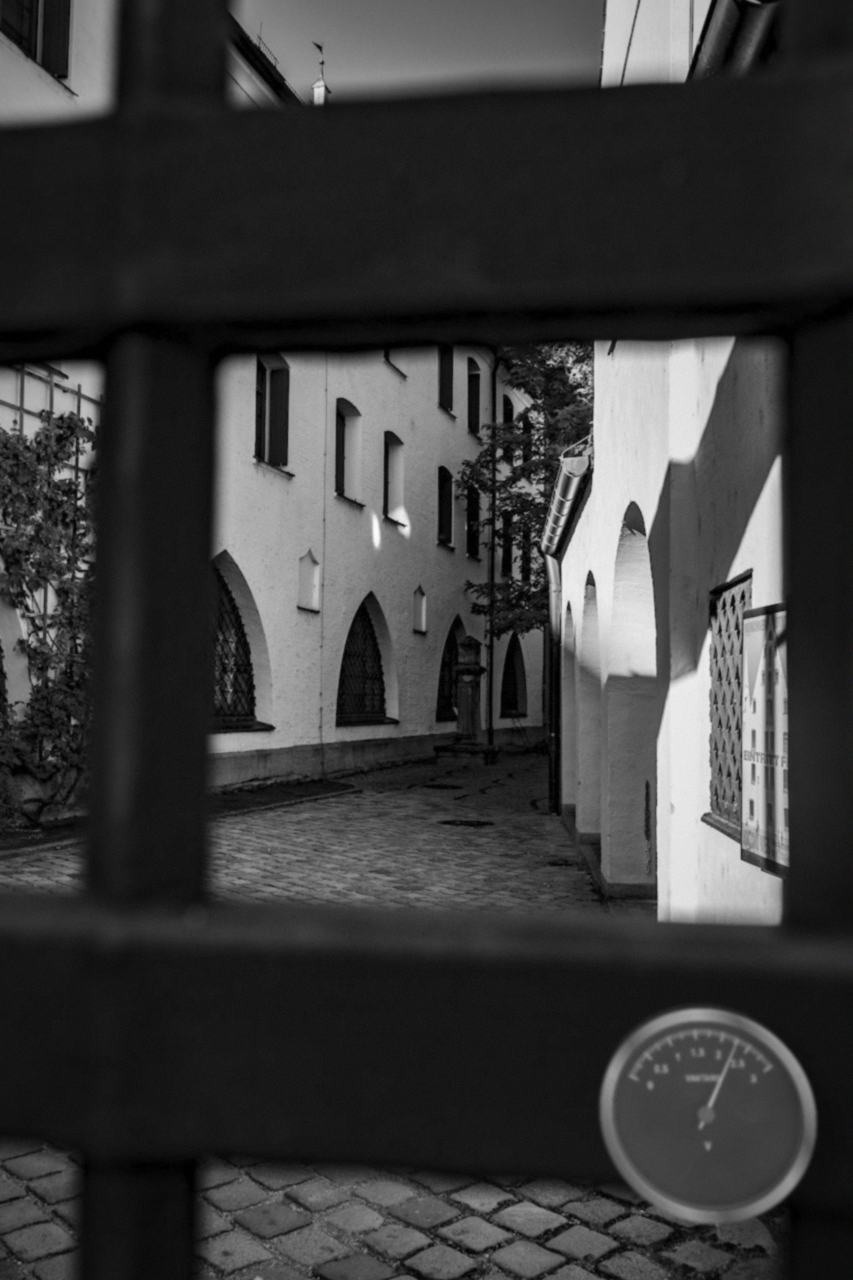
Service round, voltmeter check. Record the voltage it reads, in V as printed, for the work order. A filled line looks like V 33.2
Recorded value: V 2.25
